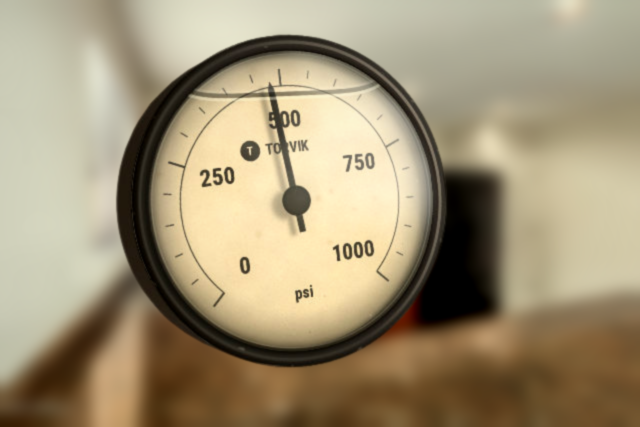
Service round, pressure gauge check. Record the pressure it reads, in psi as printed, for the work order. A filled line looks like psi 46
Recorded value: psi 475
